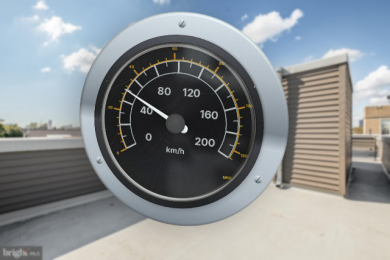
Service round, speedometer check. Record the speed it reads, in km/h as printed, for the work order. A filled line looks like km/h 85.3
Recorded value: km/h 50
